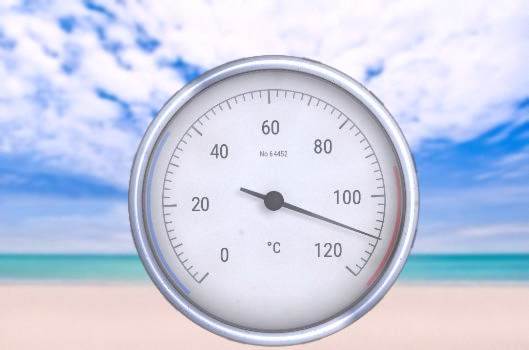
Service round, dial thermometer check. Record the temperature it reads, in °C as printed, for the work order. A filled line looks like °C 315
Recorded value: °C 110
